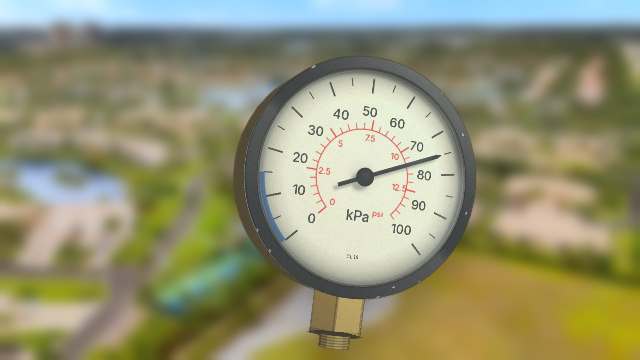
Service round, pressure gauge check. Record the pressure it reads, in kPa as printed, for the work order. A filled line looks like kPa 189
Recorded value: kPa 75
